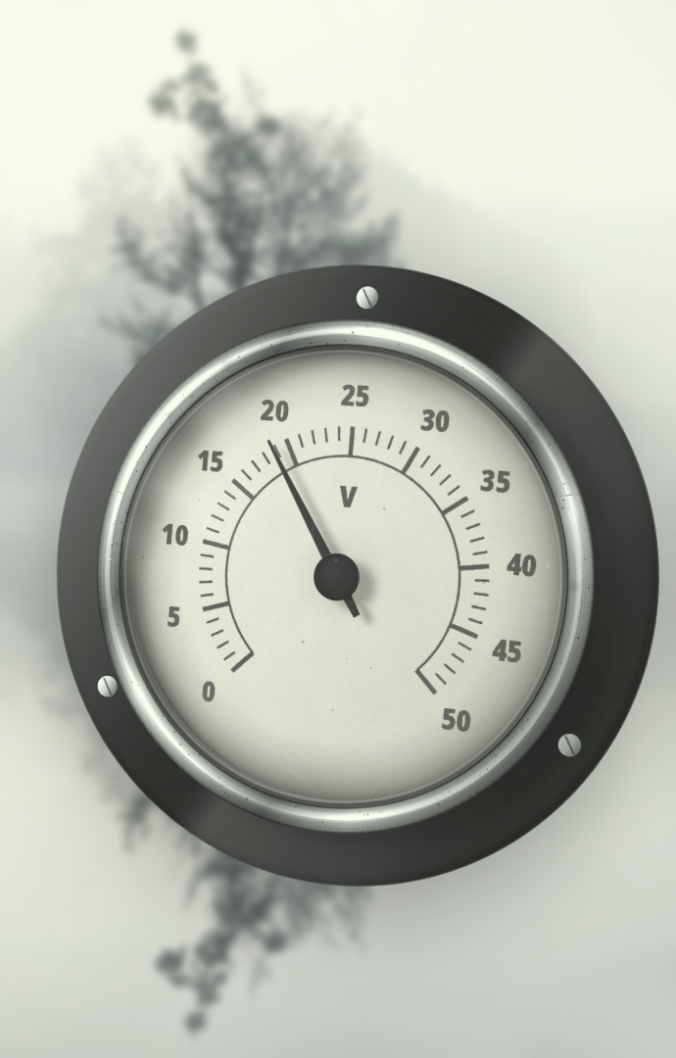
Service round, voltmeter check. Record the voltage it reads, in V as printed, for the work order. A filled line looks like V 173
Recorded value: V 19
